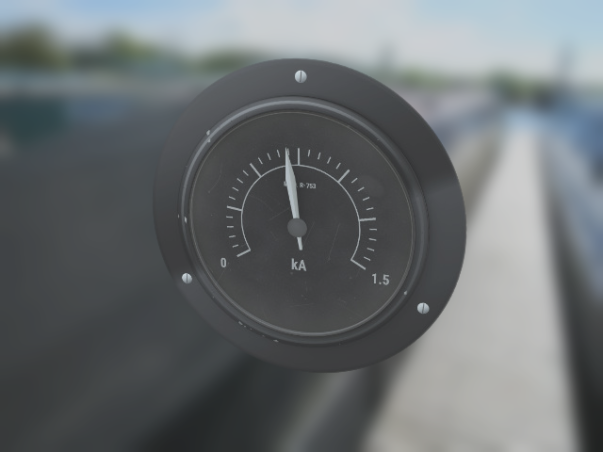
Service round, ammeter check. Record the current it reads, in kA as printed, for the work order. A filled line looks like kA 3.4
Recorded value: kA 0.7
